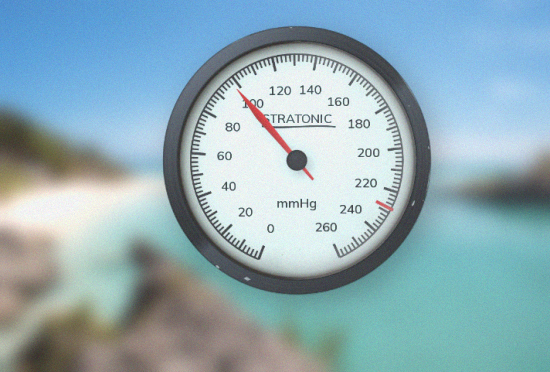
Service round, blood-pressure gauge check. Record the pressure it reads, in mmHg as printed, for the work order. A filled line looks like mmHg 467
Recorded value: mmHg 98
